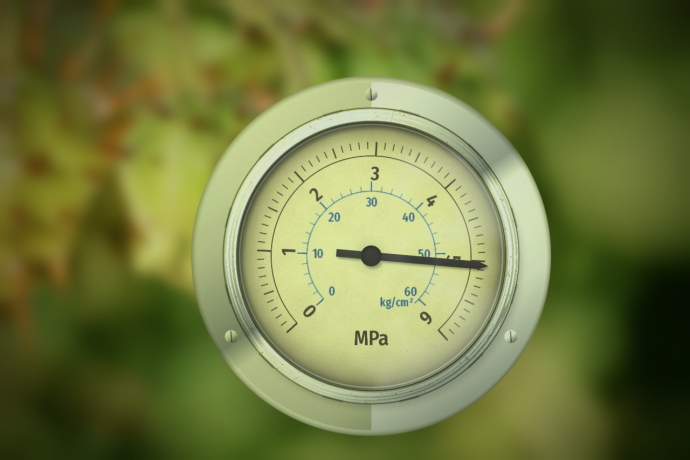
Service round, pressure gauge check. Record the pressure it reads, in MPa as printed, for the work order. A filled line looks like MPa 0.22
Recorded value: MPa 5.05
